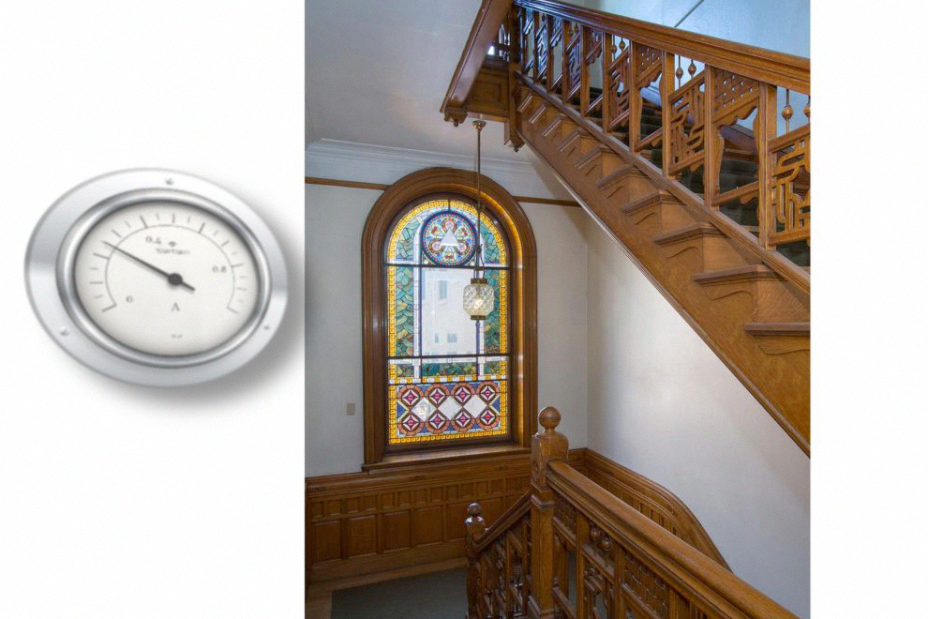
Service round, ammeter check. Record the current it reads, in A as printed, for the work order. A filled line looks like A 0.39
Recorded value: A 0.25
